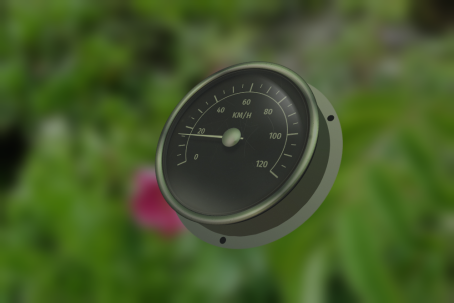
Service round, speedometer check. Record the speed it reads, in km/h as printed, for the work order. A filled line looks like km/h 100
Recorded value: km/h 15
